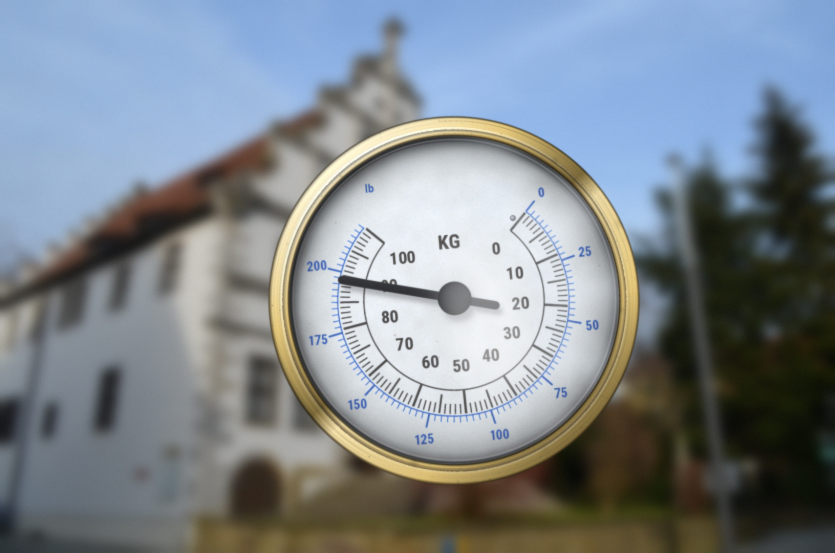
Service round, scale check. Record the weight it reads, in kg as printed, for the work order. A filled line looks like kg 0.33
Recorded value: kg 89
